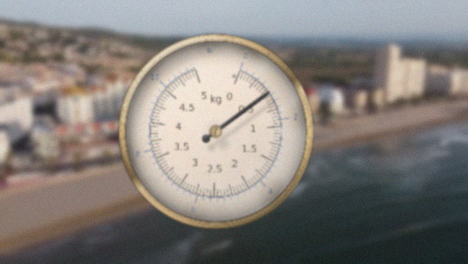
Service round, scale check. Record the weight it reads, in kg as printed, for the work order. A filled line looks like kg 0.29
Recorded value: kg 0.5
